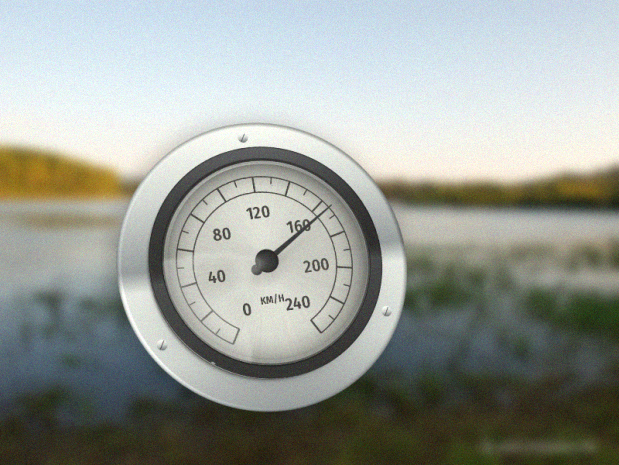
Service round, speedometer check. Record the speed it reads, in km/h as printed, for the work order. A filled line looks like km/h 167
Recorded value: km/h 165
